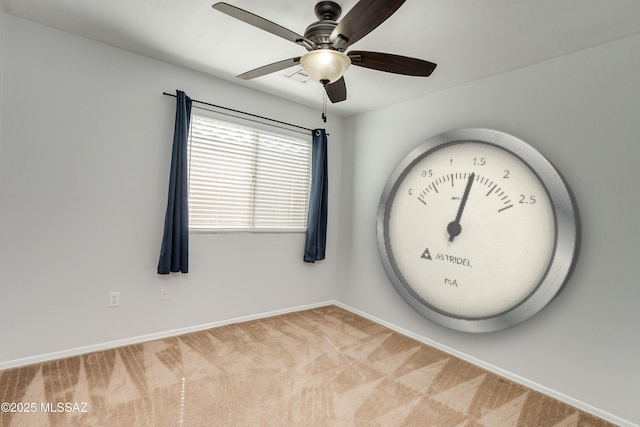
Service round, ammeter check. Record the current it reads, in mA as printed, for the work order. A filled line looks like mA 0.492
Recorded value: mA 1.5
